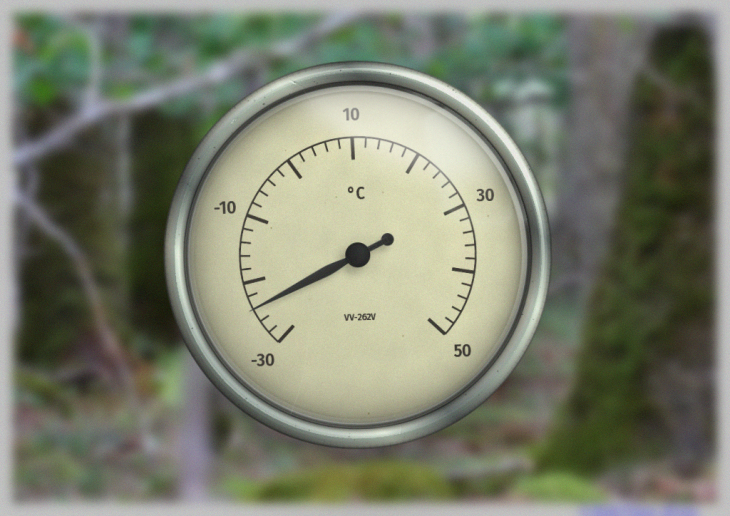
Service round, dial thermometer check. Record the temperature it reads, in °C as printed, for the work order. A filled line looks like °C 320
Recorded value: °C -24
